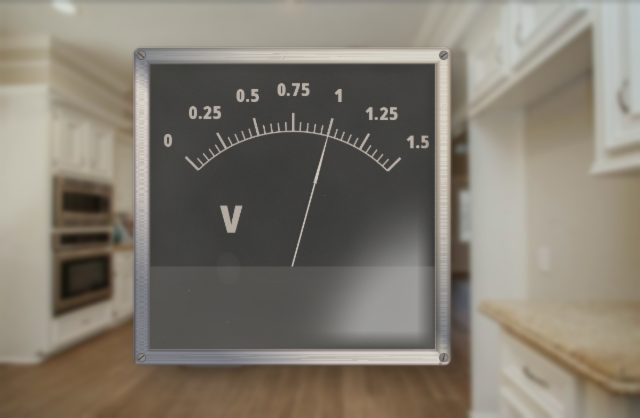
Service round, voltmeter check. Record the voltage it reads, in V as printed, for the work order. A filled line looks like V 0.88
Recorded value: V 1
